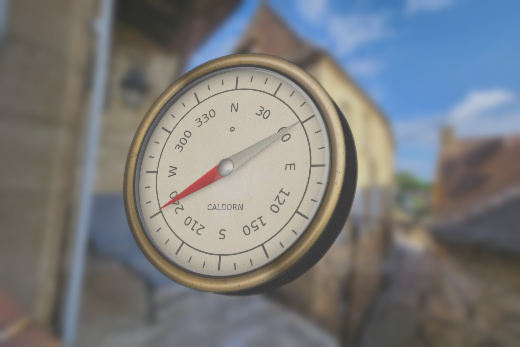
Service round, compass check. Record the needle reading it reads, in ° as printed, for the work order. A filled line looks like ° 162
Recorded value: ° 240
